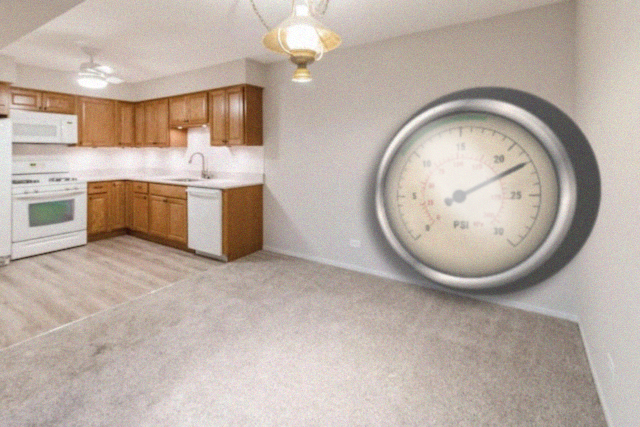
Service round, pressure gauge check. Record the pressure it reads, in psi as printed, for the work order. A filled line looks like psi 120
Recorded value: psi 22
